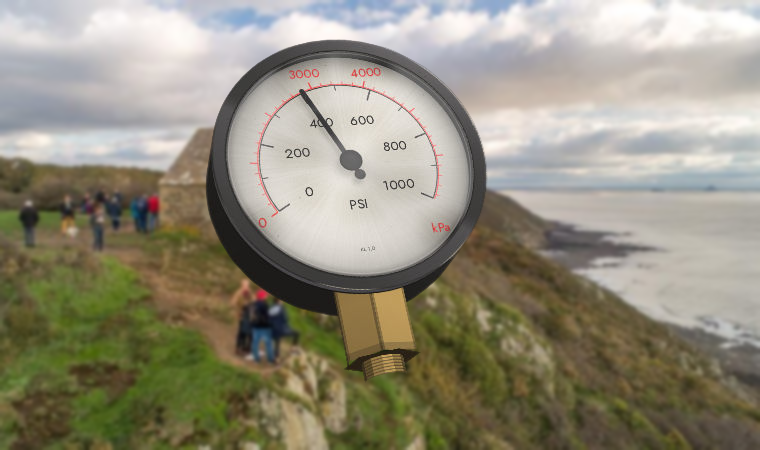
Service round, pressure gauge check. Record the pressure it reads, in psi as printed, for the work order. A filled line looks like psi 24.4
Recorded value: psi 400
